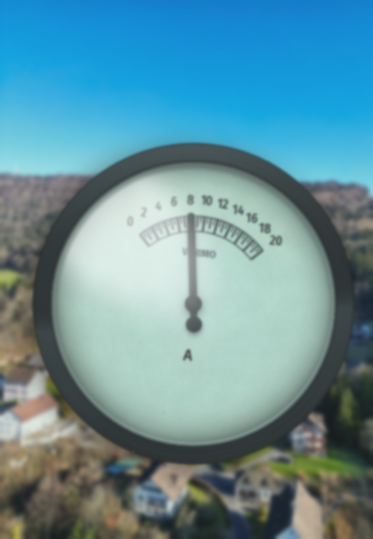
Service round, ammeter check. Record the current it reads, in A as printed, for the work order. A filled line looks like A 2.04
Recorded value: A 8
